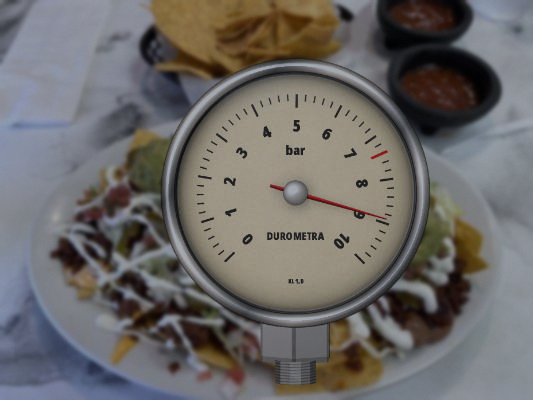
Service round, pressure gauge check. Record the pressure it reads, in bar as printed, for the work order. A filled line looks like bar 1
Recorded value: bar 8.9
